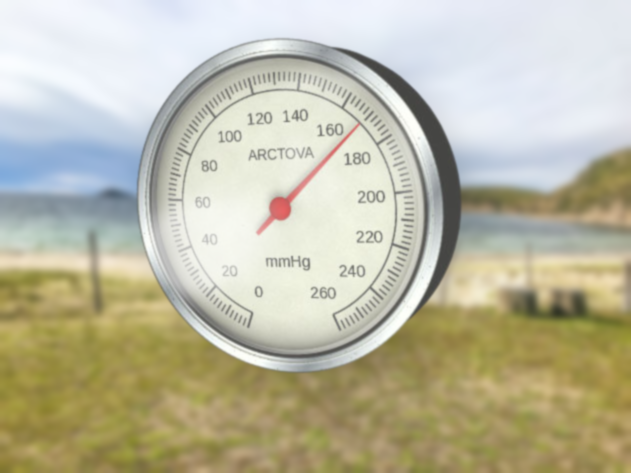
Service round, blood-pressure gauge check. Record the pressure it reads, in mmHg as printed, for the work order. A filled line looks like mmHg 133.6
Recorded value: mmHg 170
